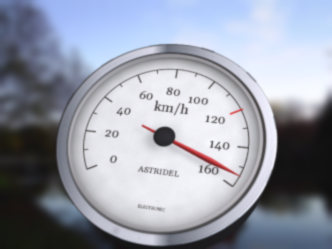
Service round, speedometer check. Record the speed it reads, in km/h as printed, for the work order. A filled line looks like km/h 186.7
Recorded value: km/h 155
